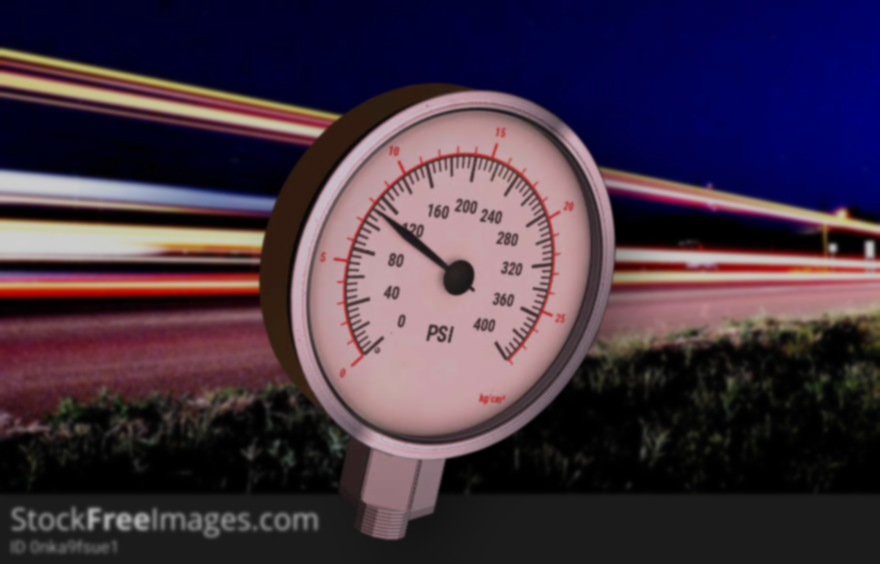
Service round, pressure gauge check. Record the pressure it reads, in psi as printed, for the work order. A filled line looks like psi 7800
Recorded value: psi 110
